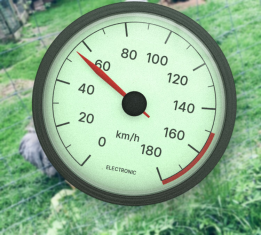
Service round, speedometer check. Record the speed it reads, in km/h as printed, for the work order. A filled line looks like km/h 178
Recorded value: km/h 55
